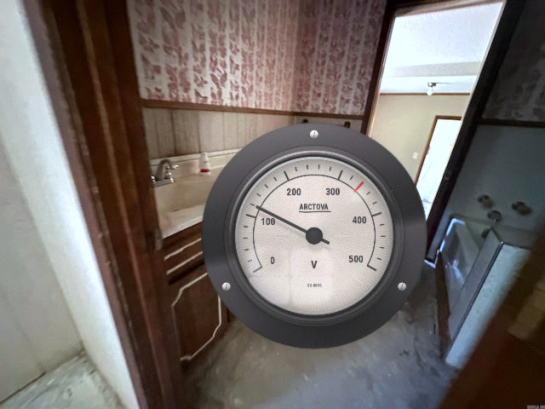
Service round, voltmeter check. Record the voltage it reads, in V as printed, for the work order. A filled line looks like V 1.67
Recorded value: V 120
